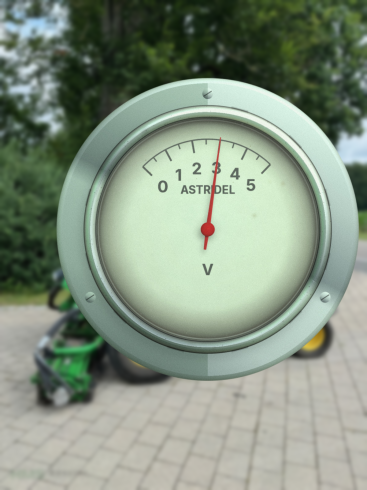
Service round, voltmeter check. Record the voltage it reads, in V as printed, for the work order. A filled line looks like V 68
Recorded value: V 3
